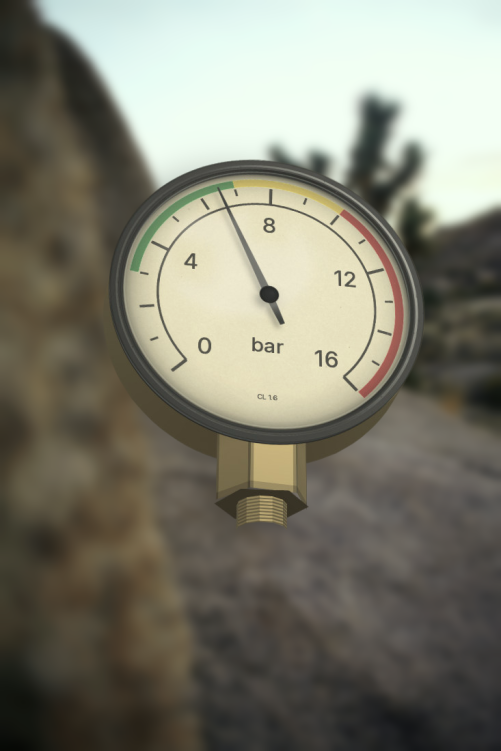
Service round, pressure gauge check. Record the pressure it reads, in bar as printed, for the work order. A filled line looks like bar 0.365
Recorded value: bar 6.5
